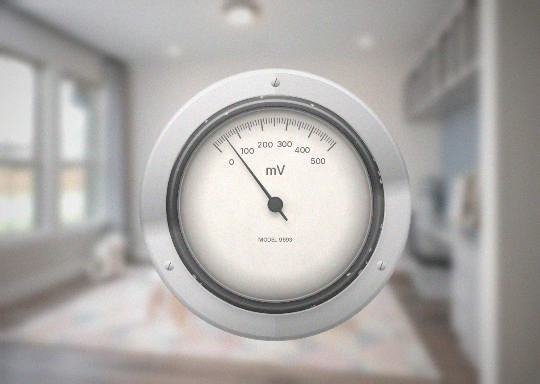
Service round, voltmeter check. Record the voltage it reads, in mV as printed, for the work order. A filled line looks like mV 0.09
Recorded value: mV 50
